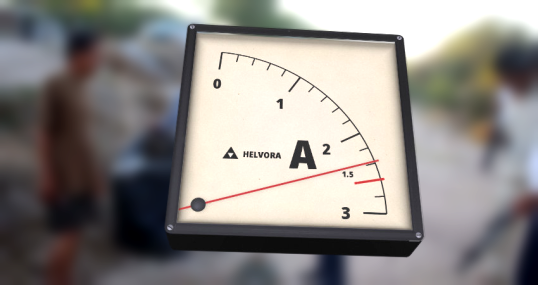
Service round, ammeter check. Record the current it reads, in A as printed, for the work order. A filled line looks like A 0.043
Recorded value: A 2.4
